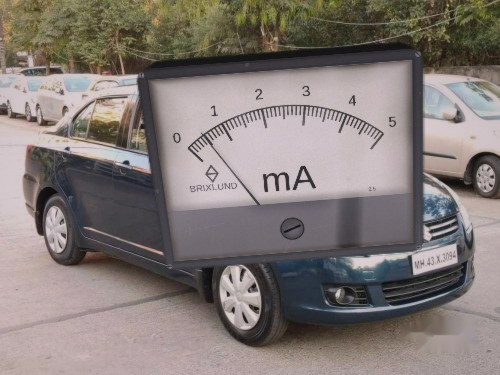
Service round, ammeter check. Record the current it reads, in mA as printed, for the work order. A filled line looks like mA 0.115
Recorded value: mA 0.5
